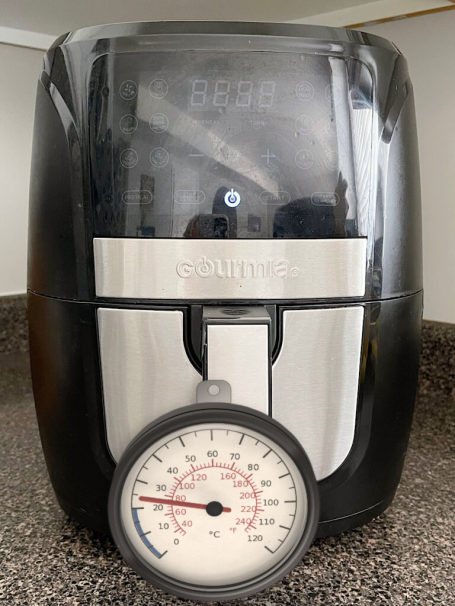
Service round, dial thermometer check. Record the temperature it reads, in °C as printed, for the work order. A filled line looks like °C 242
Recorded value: °C 25
